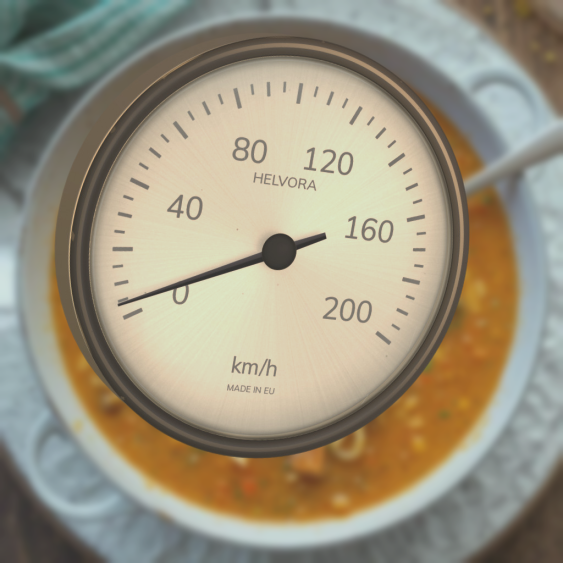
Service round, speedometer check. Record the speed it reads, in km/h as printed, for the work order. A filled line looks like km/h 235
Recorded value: km/h 5
